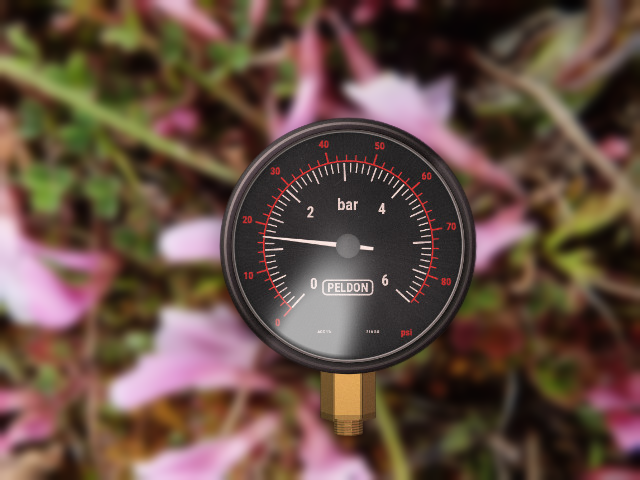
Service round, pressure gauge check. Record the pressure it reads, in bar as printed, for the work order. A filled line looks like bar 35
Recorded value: bar 1.2
